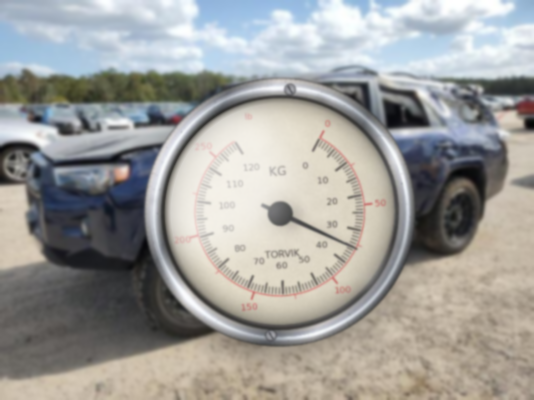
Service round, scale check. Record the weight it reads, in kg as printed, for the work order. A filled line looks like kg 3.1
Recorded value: kg 35
